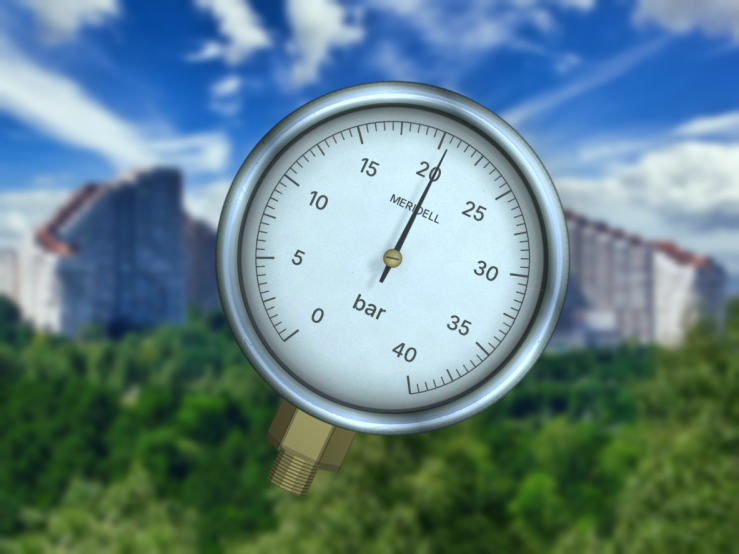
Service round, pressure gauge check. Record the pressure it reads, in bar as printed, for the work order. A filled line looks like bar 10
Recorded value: bar 20.5
